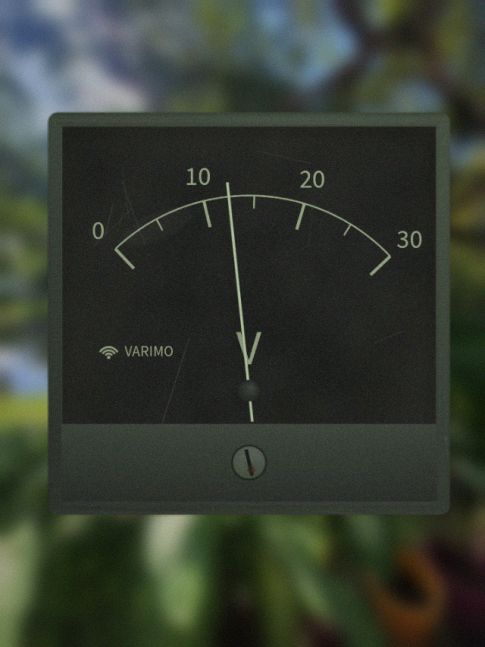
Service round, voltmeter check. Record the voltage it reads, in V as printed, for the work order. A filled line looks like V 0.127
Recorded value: V 12.5
